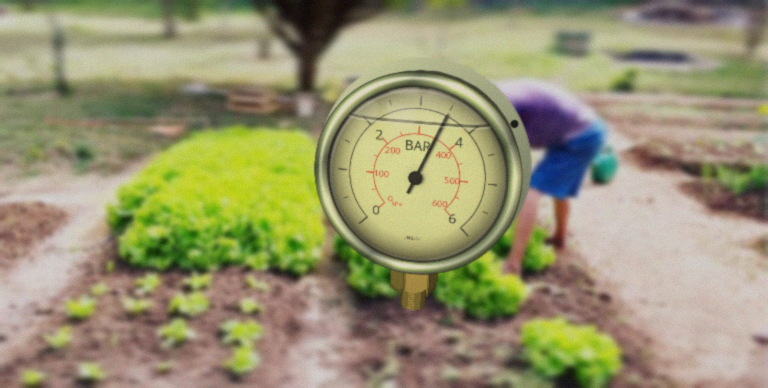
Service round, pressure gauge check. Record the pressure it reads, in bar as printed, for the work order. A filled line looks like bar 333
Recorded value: bar 3.5
